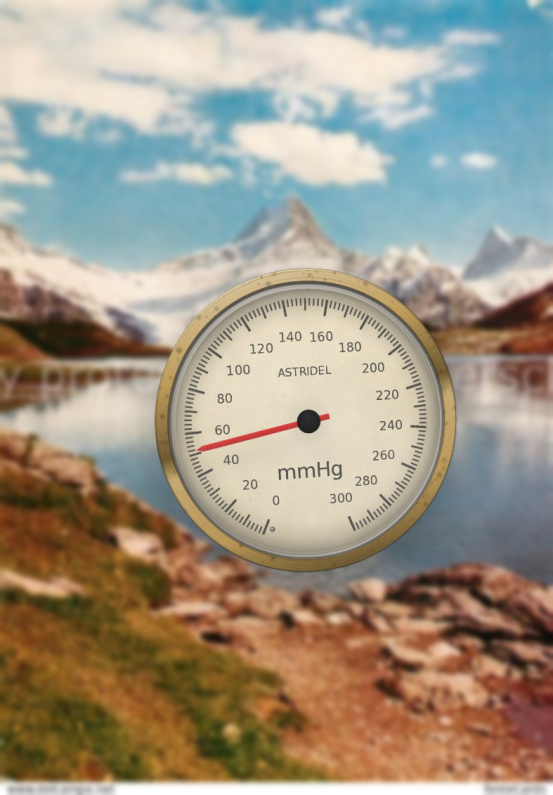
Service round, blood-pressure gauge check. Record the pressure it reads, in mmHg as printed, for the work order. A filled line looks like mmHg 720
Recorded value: mmHg 52
